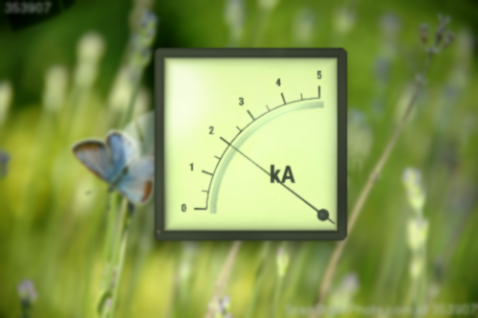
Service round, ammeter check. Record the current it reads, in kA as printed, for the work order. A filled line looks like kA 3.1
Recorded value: kA 2
